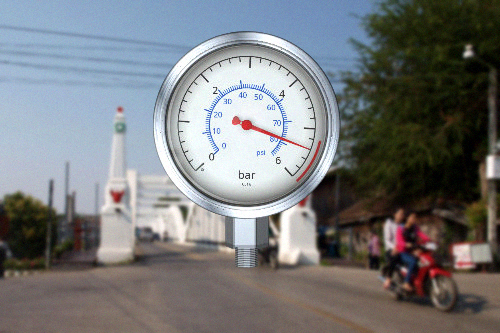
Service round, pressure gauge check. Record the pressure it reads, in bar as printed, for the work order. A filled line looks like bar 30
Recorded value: bar 5.4
